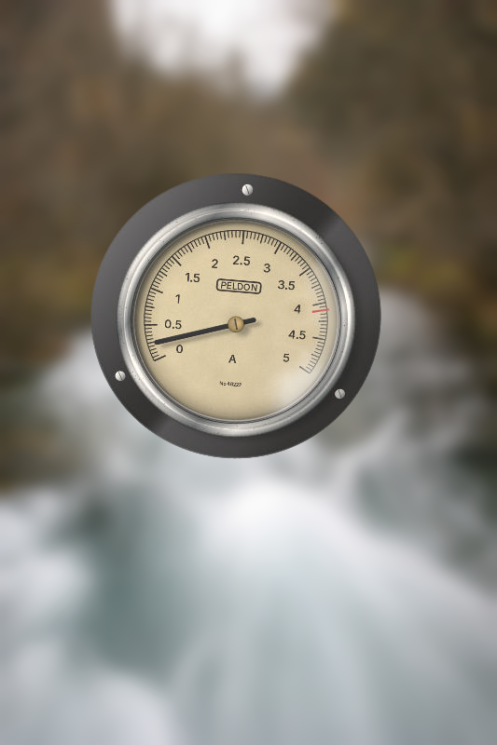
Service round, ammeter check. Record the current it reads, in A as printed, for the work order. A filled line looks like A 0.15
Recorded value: A 0.25
